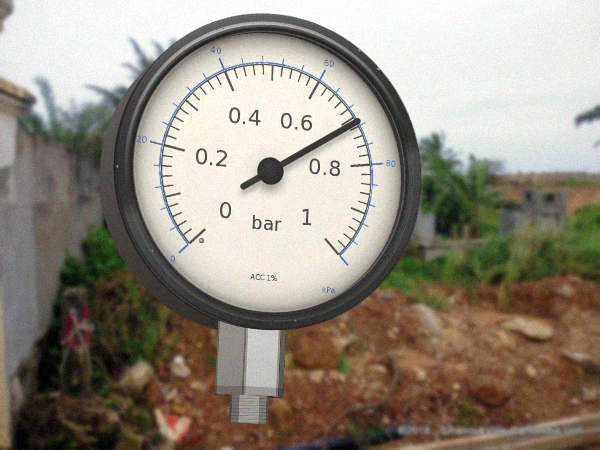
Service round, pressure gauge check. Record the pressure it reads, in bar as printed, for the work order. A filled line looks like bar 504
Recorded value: bar 0.71
